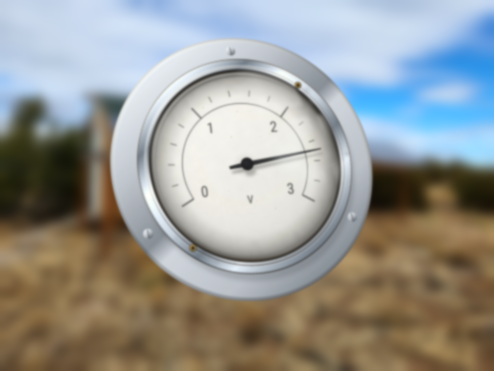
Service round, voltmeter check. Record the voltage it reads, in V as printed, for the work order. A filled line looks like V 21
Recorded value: V 2.5
